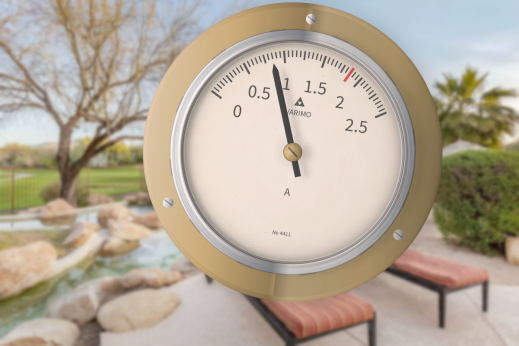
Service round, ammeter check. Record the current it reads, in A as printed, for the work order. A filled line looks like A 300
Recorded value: A 0.85
